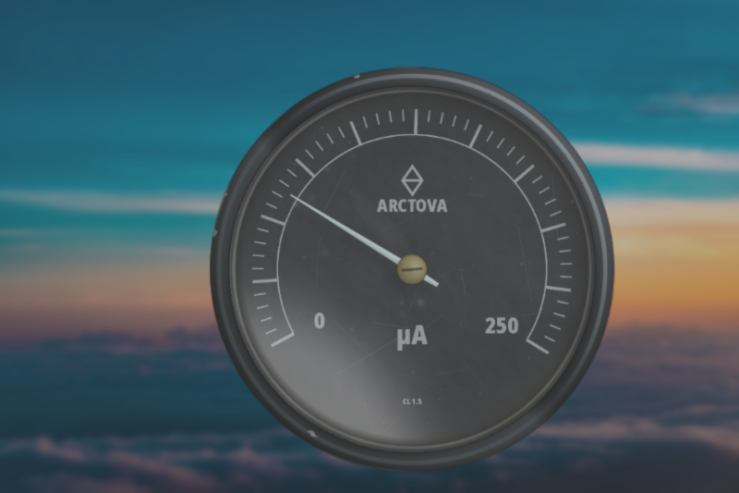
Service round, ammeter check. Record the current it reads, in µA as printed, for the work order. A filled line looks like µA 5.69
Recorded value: µA 62.5
